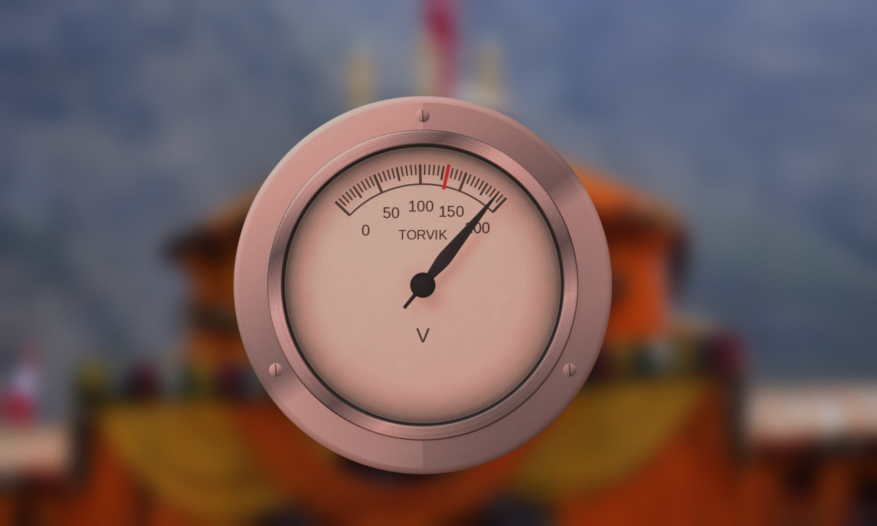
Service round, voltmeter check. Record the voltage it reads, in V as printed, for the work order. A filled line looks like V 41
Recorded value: V 190
